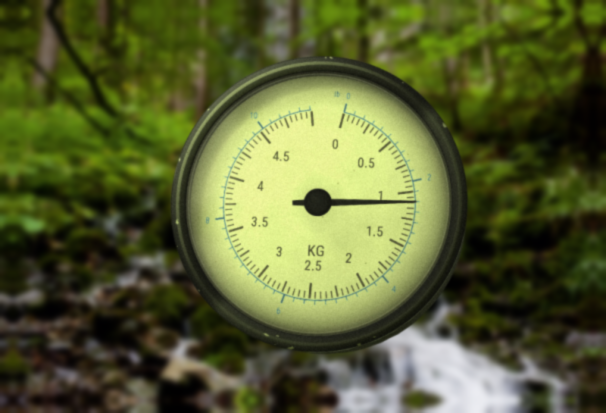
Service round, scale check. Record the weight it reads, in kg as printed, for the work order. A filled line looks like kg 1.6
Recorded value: kg 1.1
